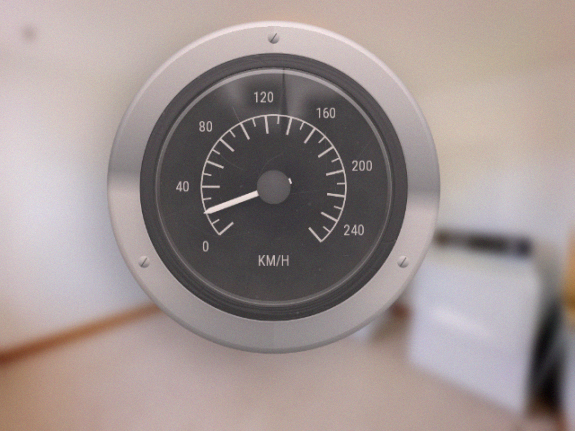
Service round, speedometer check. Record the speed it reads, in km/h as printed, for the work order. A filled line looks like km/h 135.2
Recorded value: km/h 20
